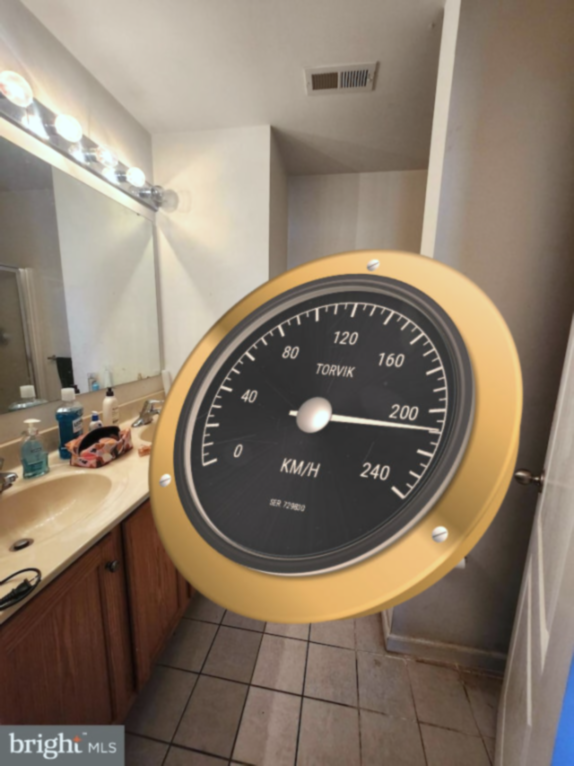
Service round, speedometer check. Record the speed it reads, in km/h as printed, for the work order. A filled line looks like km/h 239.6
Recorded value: km/h 210
